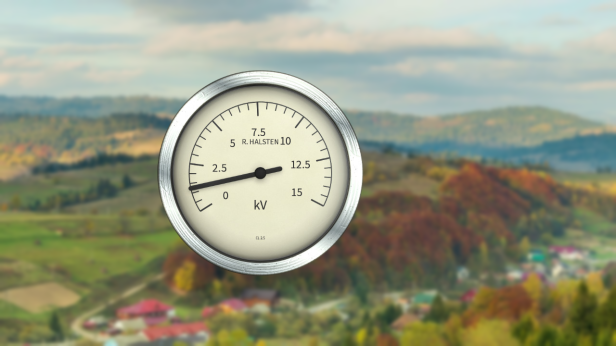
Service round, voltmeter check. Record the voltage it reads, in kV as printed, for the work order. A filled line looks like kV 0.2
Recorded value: kV 1.25
